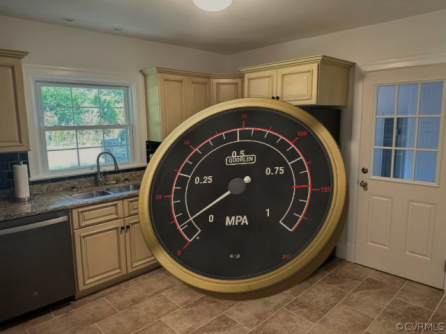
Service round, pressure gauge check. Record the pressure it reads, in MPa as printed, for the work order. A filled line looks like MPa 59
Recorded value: MPa 0.05
